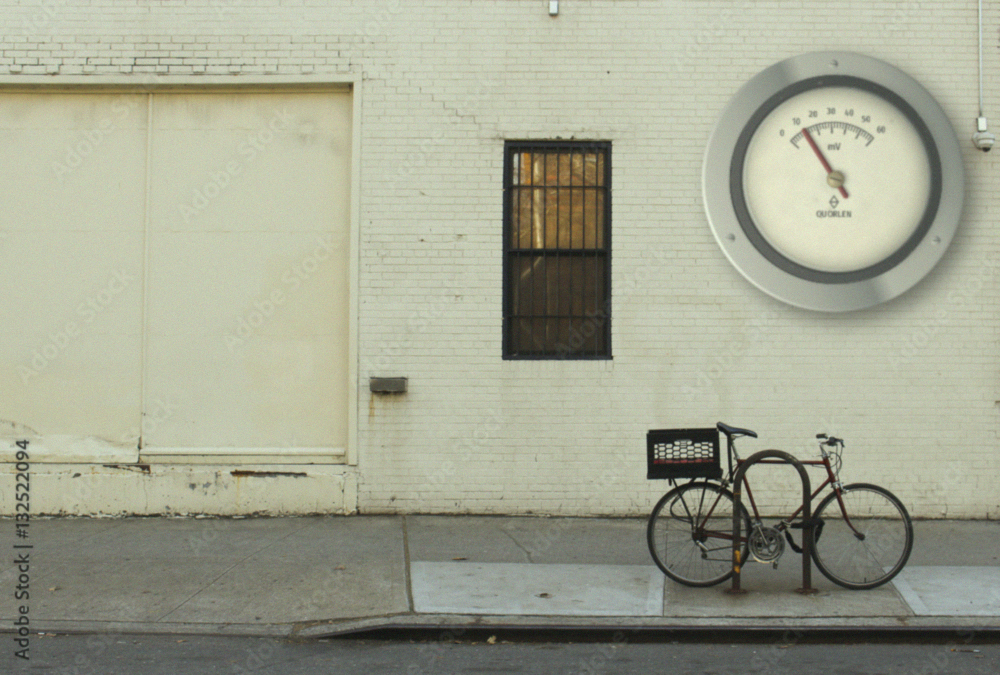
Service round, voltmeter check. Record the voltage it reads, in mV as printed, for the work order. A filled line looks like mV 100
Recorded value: mV 10
